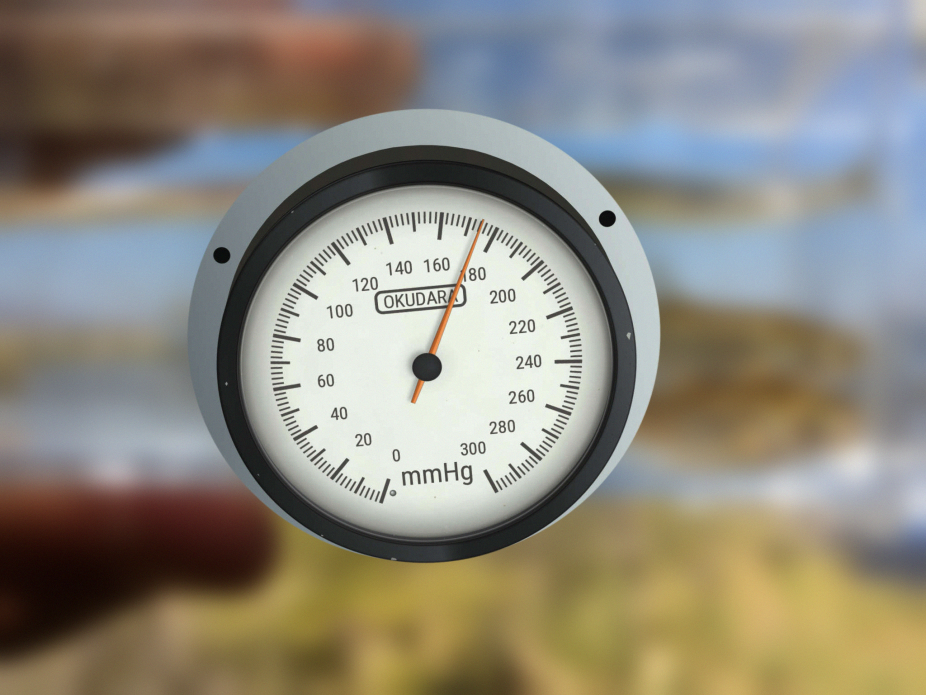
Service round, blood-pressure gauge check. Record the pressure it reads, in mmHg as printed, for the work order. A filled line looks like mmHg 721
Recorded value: mmHg 174
